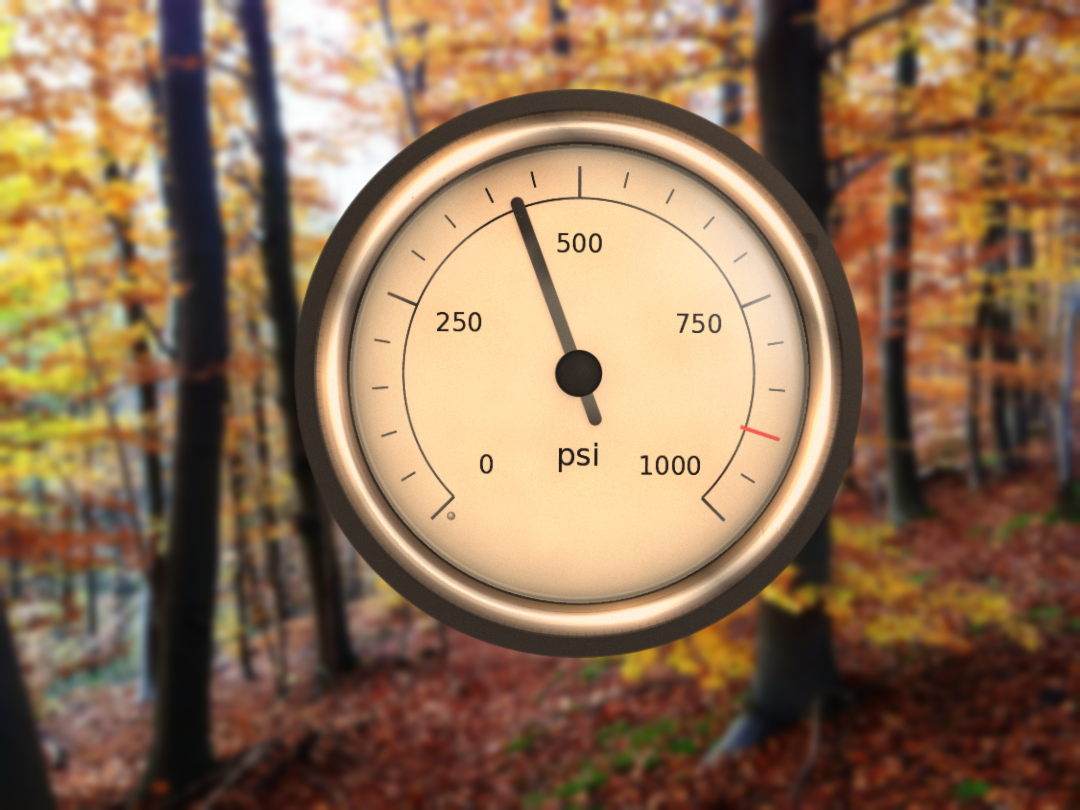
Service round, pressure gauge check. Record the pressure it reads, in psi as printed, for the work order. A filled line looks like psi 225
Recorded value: psi 425
